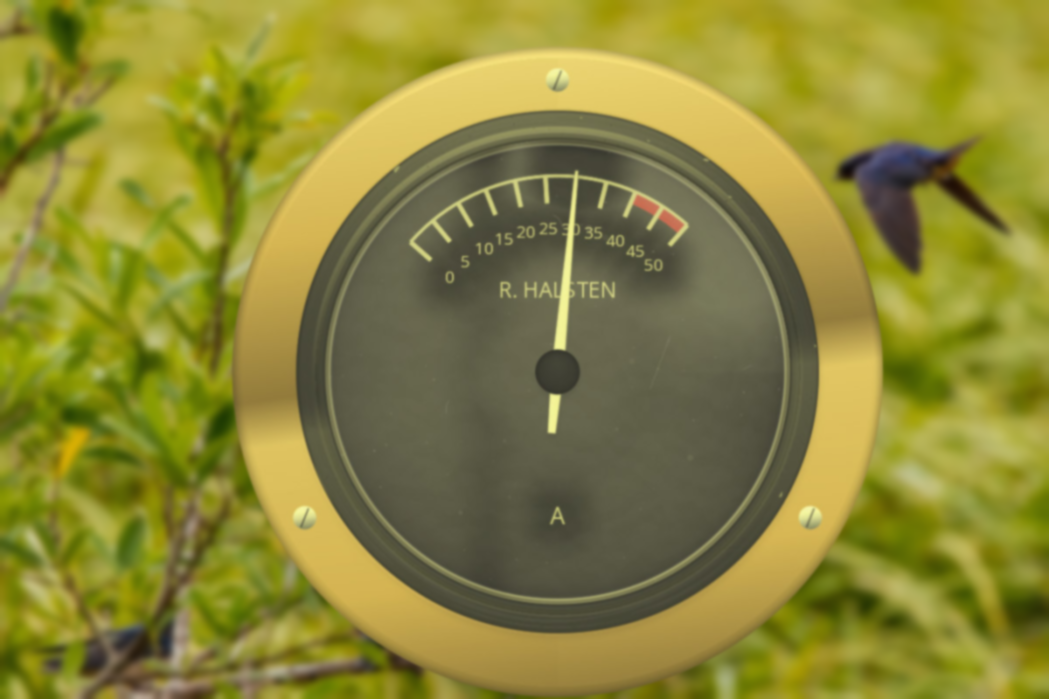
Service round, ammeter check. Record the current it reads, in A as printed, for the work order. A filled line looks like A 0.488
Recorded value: A 30
